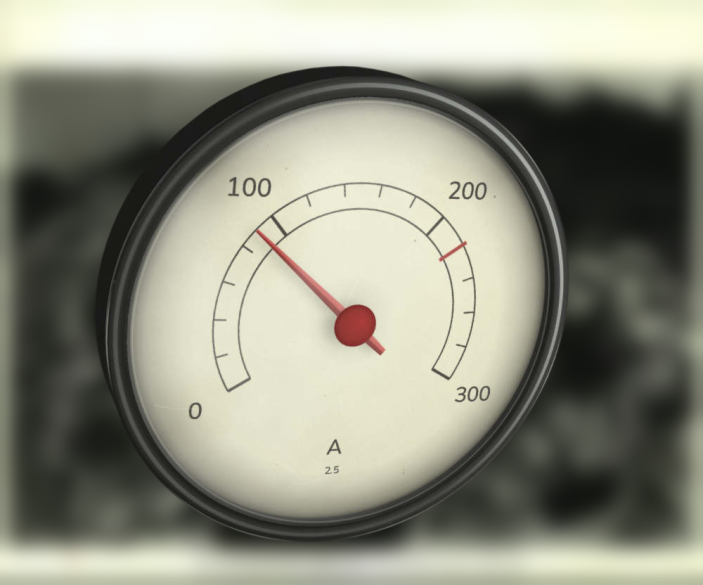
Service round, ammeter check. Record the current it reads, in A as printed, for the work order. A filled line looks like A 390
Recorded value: A 90
